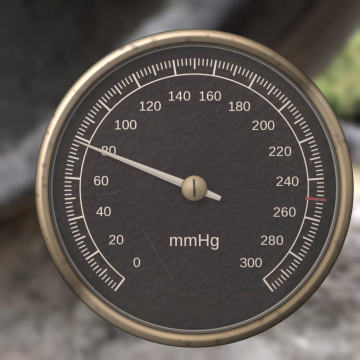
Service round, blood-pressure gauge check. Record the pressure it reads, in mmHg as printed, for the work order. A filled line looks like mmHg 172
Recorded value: mmHg 78
